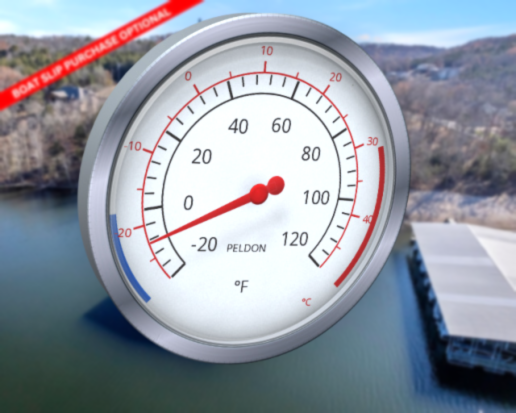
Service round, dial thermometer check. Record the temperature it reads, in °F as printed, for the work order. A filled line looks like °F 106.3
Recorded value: °F -8
